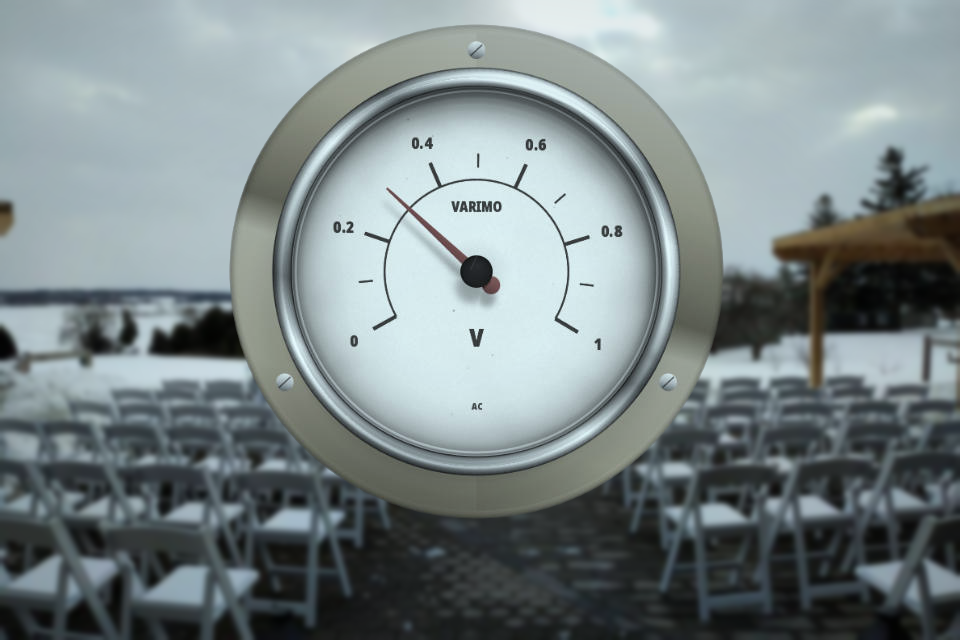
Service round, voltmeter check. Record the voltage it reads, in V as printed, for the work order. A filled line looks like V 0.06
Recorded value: V 0.3
